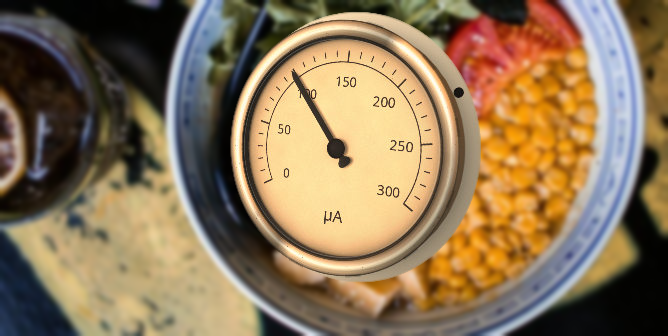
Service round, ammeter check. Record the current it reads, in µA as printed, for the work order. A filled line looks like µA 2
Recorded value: µA 100
